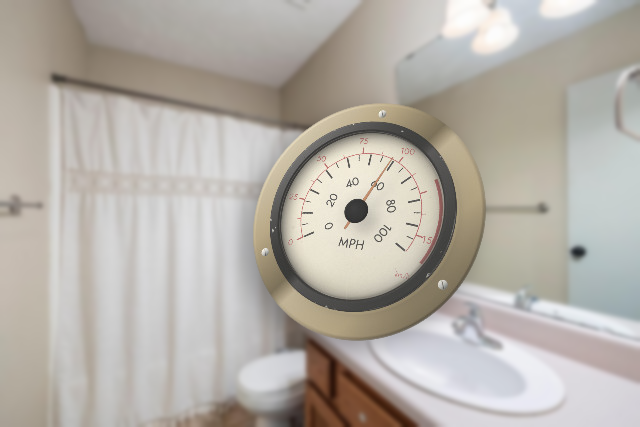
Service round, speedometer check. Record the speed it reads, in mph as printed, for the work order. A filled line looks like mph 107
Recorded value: mph 60
